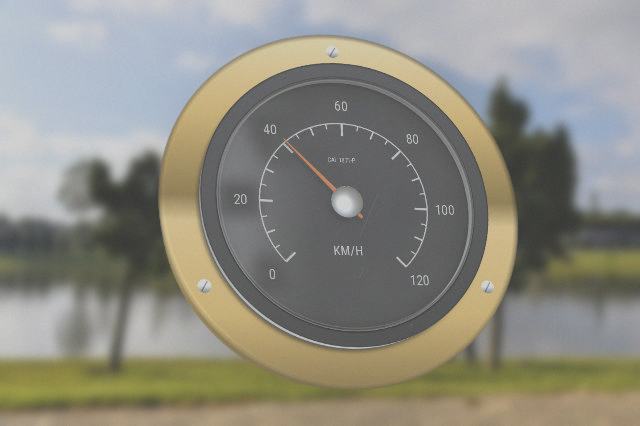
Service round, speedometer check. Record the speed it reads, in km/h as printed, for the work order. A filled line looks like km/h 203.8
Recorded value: km/h 40
